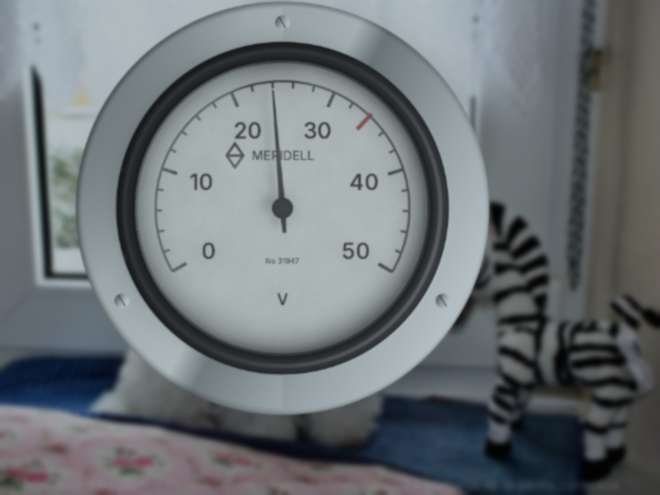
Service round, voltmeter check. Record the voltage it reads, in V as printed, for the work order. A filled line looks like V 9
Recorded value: V 24
